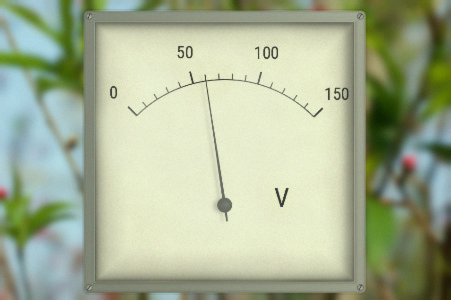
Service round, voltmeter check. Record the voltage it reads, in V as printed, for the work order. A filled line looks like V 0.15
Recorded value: V 60
